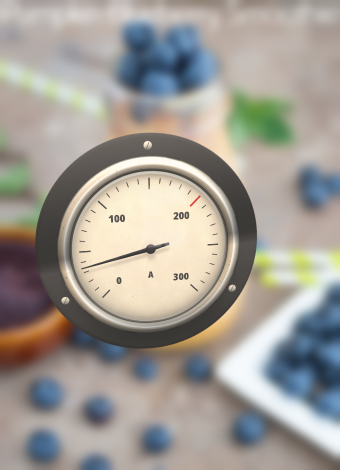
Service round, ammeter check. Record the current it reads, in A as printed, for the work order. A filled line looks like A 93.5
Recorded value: A 35
